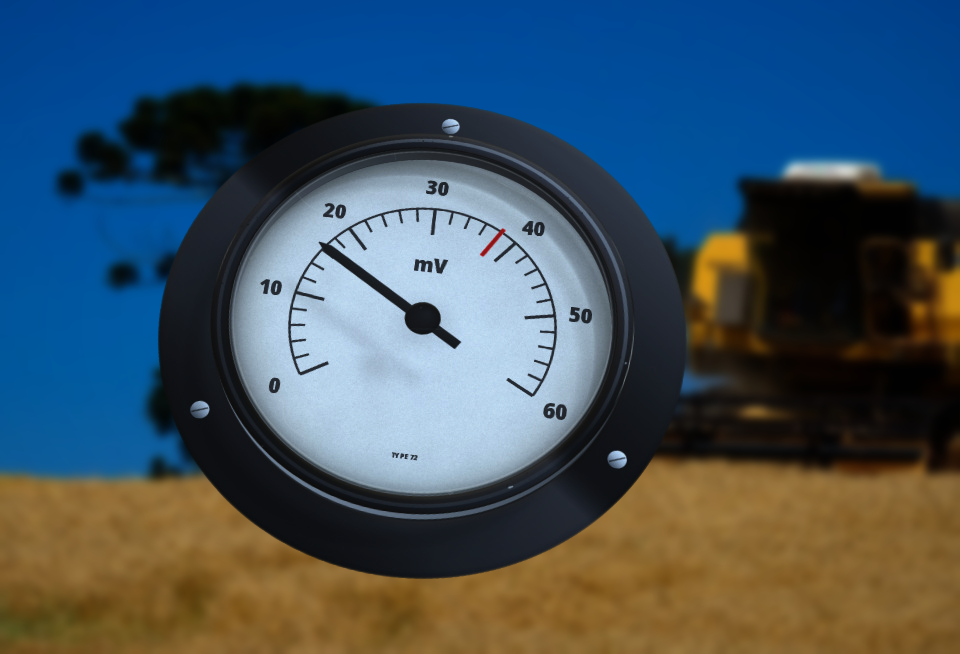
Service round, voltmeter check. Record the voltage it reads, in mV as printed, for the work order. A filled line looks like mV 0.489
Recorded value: mV 16
